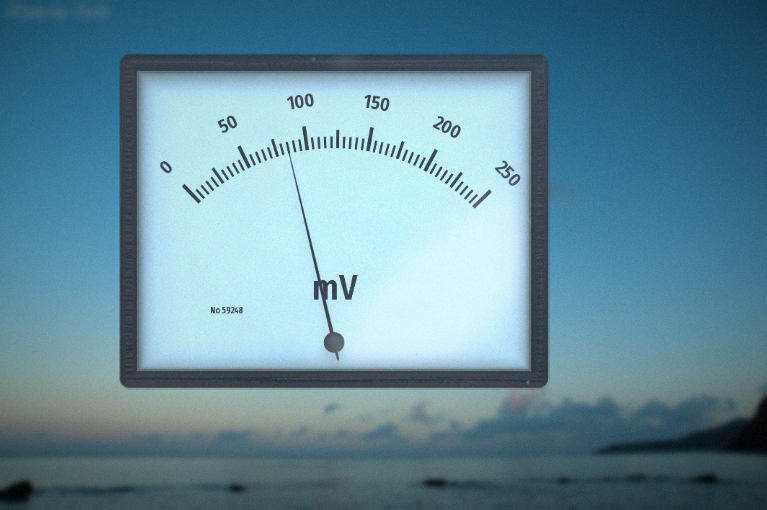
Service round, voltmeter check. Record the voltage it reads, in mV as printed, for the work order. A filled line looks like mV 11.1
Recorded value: mV 85
